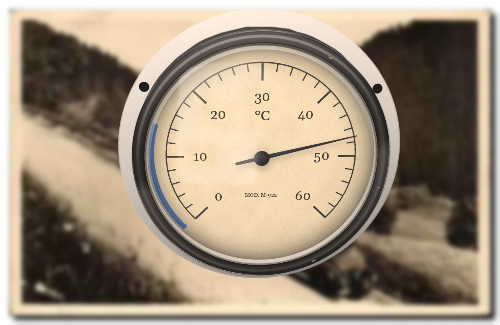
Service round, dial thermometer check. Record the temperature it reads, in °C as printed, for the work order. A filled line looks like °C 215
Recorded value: °C 47
